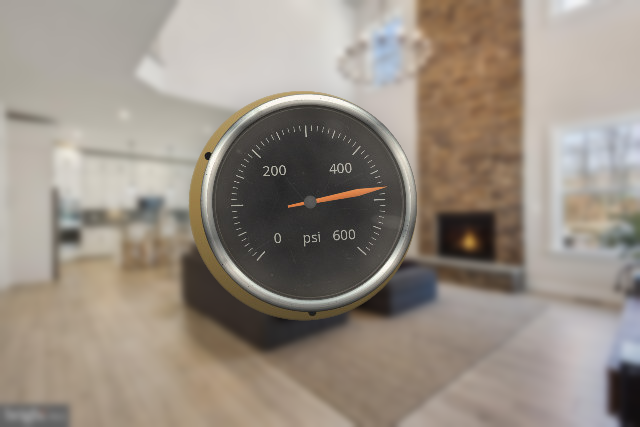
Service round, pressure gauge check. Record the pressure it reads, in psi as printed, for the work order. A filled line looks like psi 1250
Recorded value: psi 480
